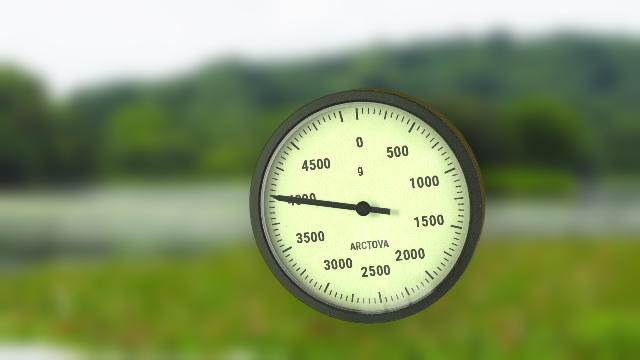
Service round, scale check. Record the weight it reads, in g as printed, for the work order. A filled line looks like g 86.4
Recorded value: g 4000
